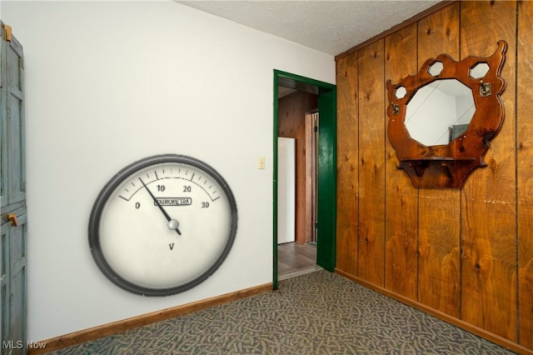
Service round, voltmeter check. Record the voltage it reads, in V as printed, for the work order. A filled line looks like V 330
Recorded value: V 6
